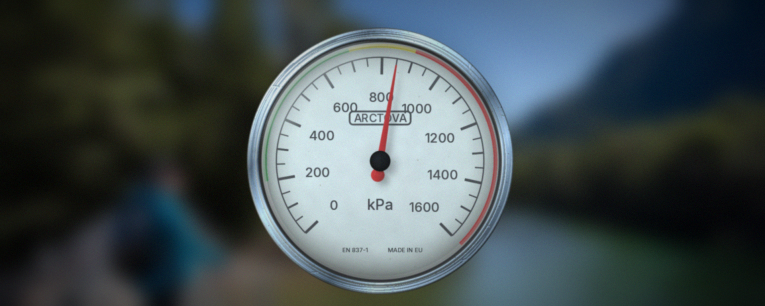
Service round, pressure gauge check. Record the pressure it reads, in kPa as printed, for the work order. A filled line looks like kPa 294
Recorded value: kPa 850
